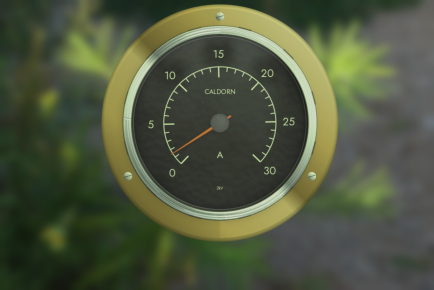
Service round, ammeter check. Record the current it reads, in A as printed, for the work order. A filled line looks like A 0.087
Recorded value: A 1.5
